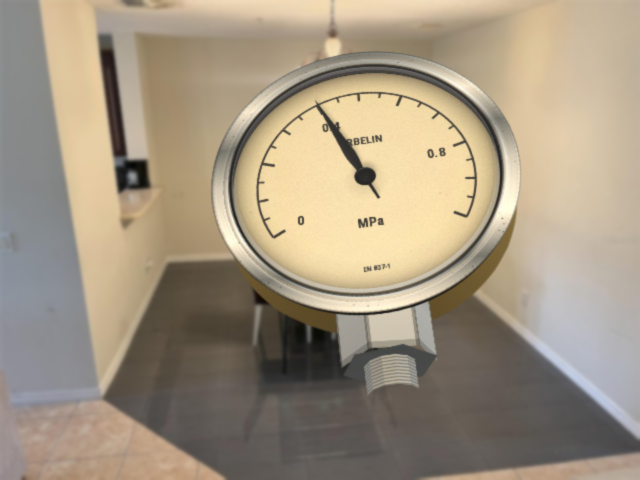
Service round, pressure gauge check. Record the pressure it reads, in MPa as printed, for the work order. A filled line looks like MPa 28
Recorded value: MPa 0.4
